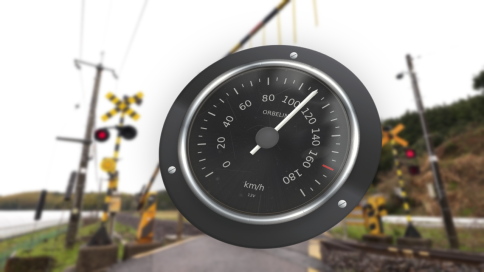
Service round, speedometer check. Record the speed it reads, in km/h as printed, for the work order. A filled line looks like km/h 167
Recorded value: km/h 110
